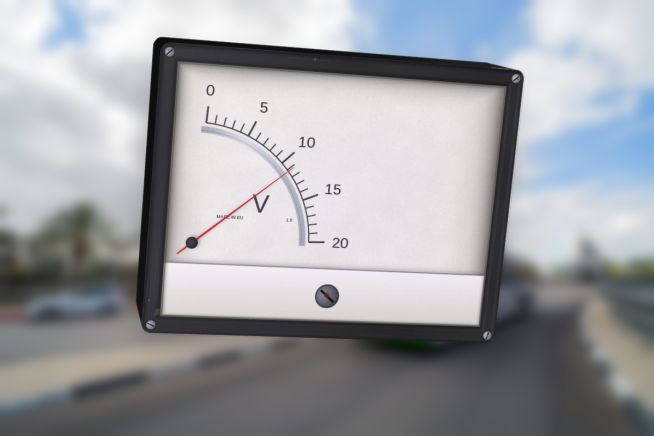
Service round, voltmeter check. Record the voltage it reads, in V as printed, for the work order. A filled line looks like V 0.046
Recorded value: V 11
